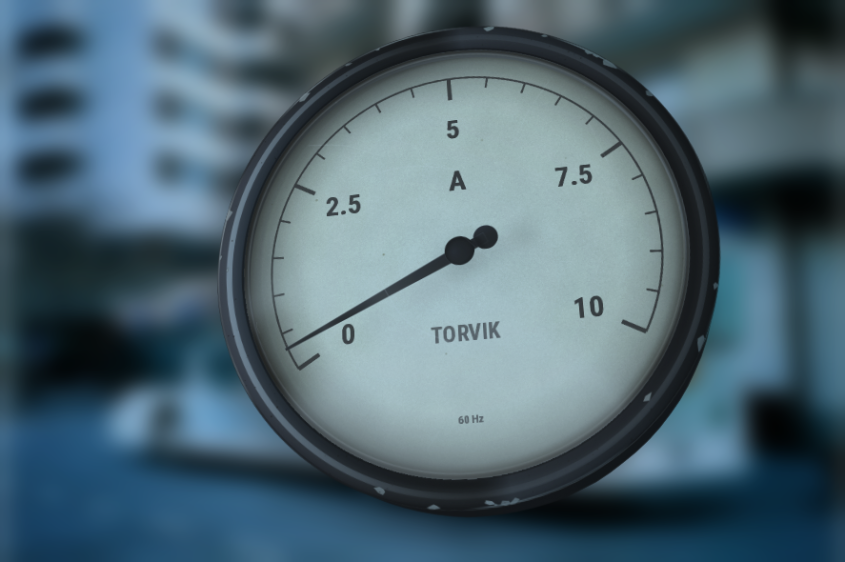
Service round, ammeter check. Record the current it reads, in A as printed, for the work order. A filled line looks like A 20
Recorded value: A 0.25
